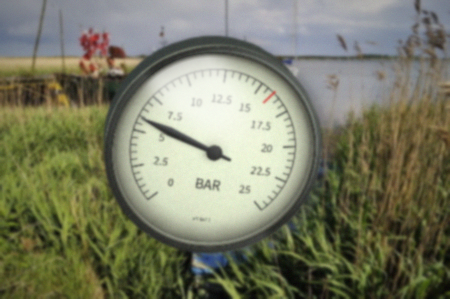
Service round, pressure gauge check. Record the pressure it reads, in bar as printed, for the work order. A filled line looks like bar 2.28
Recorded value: bar 6
